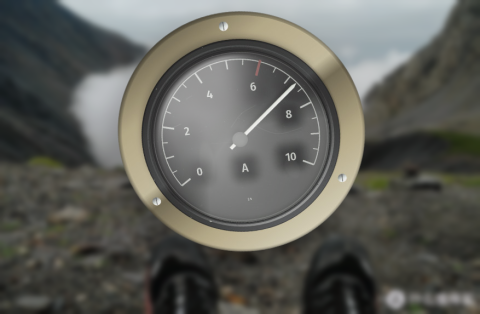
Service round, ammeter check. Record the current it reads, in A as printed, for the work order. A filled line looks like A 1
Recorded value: A 7.25
